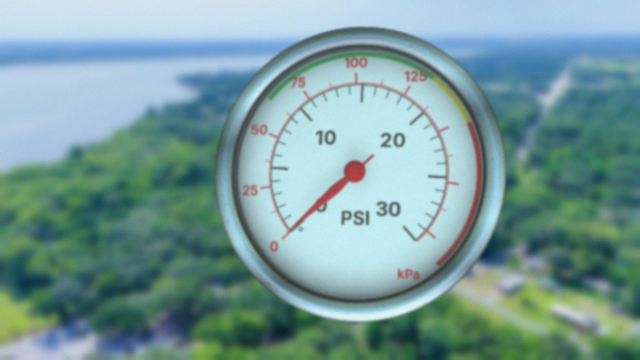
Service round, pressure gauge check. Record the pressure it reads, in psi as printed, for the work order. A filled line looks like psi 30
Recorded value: psi 0
